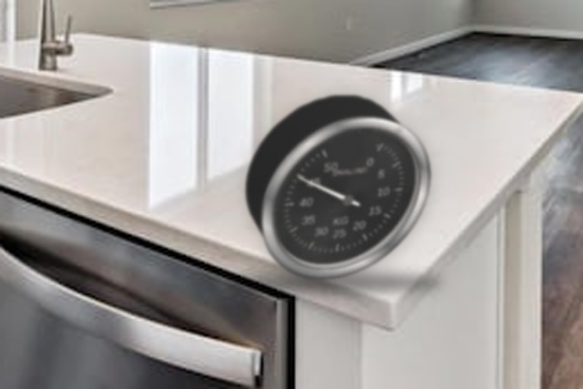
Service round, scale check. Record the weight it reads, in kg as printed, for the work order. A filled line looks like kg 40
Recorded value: kg 45
